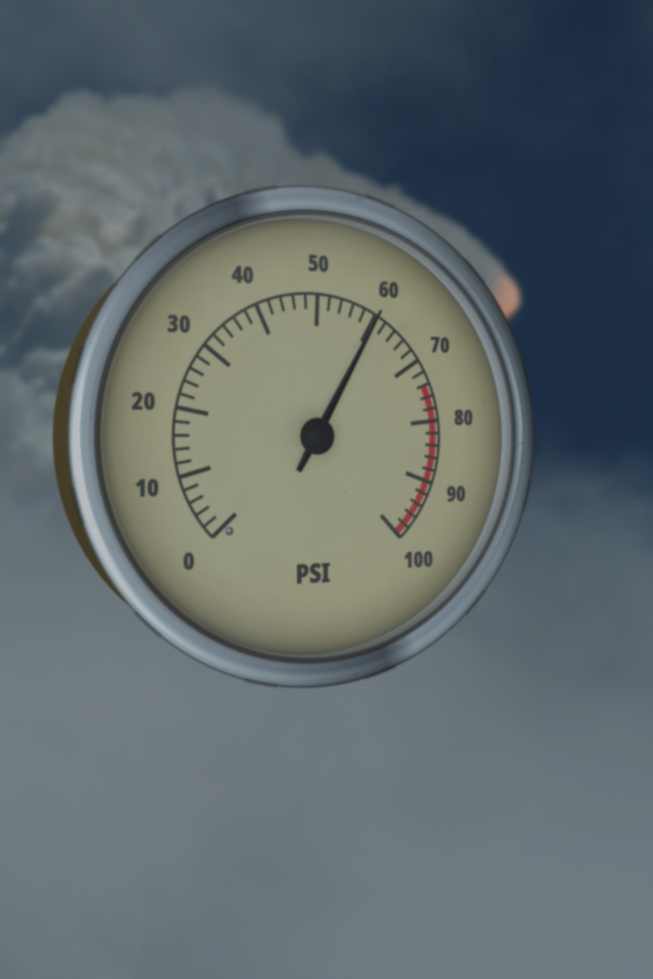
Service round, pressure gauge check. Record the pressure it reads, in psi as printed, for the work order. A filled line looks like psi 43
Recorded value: psi 60
